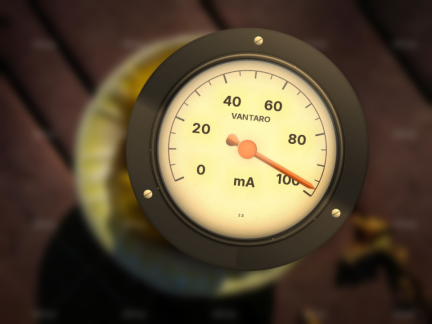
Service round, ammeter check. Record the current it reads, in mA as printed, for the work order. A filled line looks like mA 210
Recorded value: mA 97.5
